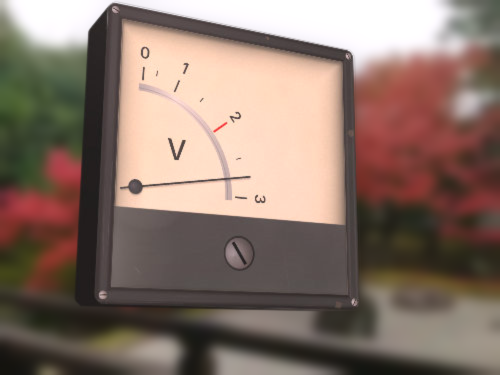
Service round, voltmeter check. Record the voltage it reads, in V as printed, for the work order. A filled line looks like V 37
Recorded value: V 2.75
